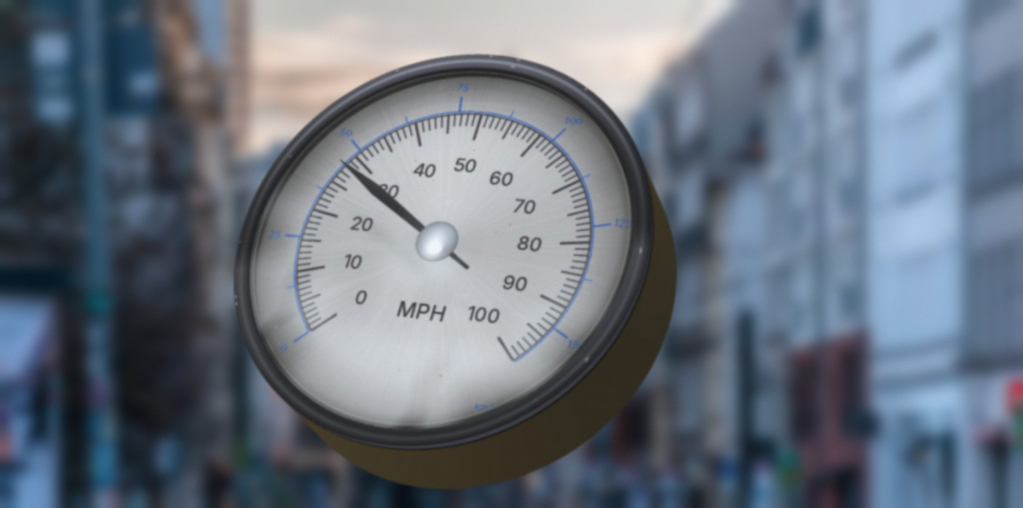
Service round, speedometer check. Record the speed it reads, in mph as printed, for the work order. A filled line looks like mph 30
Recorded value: mph 28
